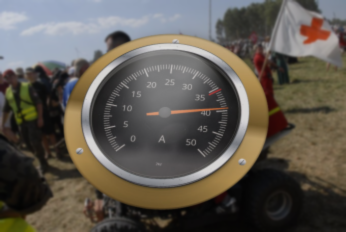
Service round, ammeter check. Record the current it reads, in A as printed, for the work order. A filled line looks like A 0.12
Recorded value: A 40
